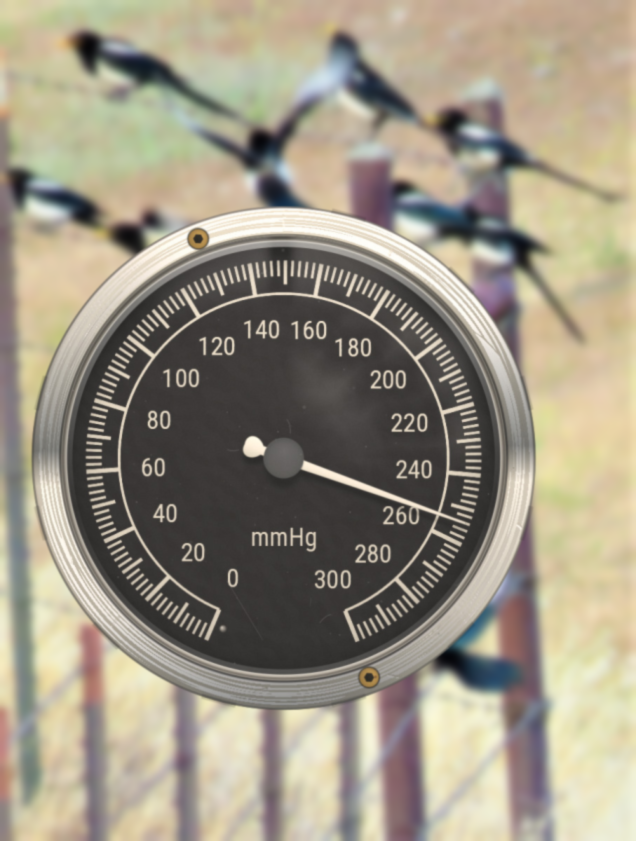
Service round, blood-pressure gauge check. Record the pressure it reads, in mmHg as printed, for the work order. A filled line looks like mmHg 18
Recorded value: mmHg 254
